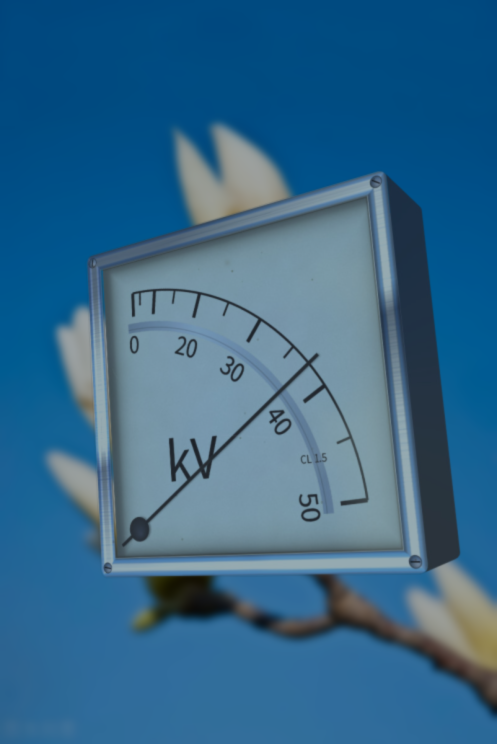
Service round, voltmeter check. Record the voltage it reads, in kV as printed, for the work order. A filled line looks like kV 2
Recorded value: kV 37.5
